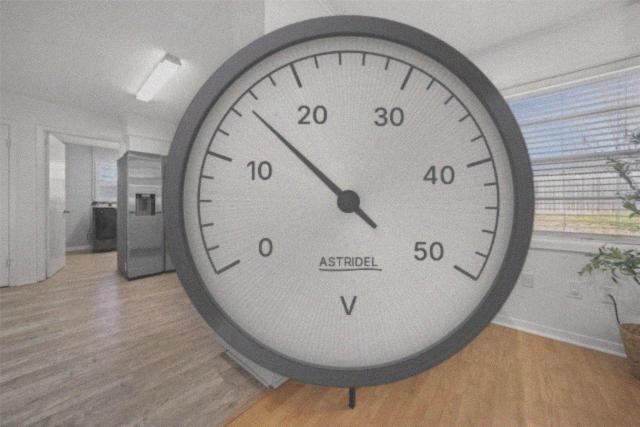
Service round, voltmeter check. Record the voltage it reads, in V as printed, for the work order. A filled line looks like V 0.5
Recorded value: V 15
